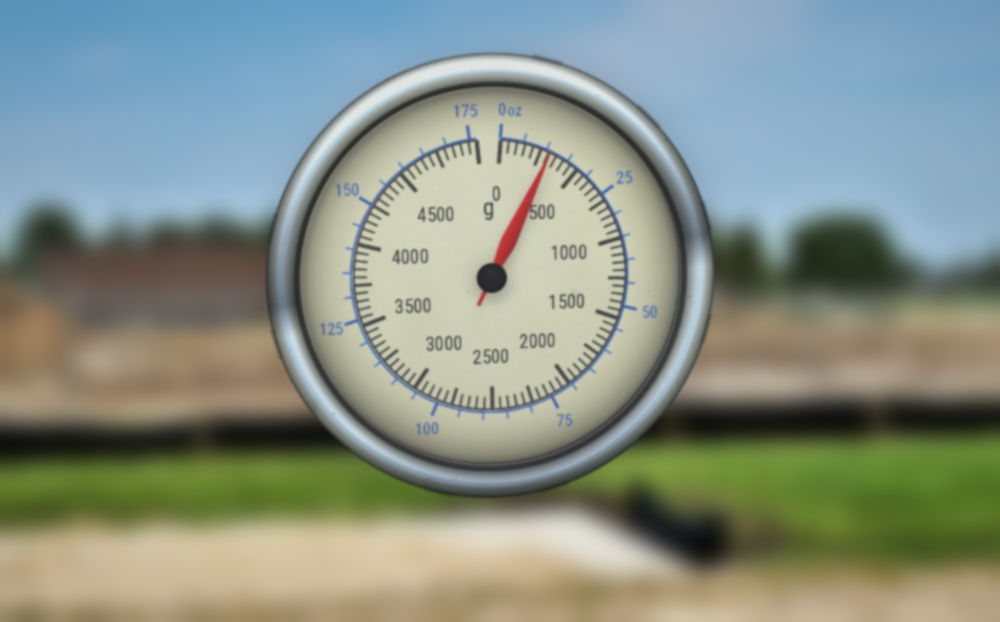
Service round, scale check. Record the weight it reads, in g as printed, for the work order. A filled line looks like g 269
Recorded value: g 300
